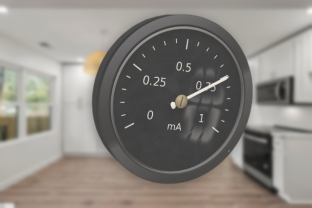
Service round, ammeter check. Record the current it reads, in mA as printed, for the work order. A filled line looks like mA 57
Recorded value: mA 0.75
